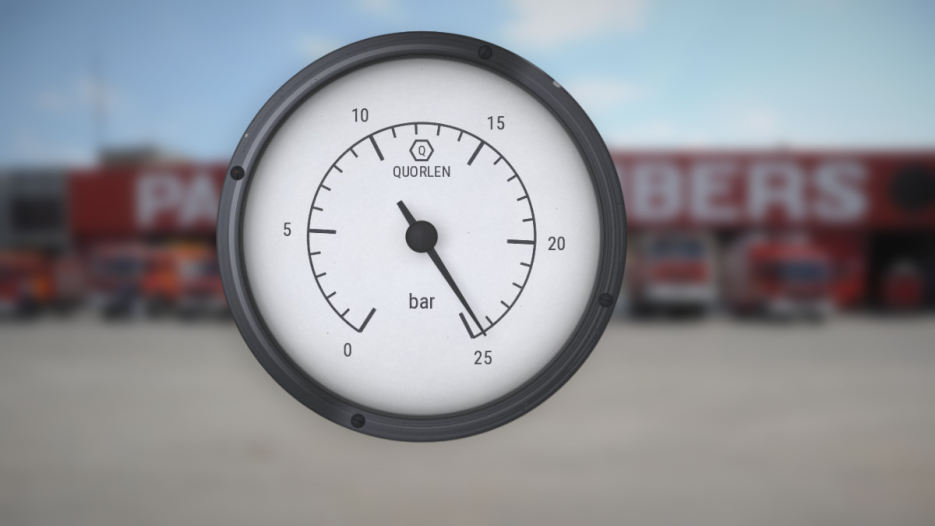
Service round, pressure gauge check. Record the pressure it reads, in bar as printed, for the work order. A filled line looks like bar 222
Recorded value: bar 24.5
